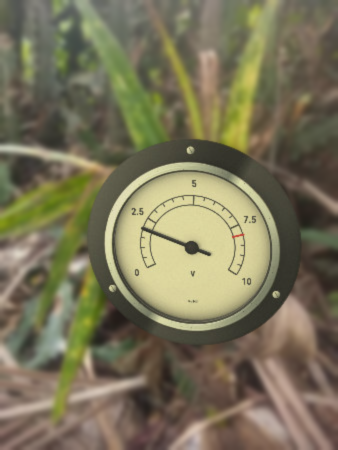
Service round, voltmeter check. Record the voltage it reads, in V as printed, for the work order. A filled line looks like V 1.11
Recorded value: V 2
